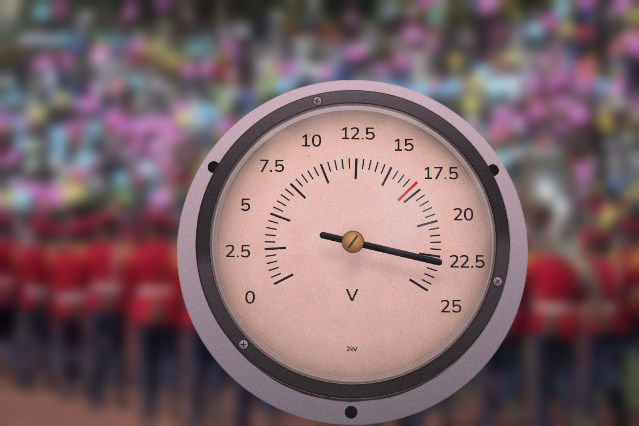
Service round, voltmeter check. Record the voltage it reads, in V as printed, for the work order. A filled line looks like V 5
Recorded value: V 23
